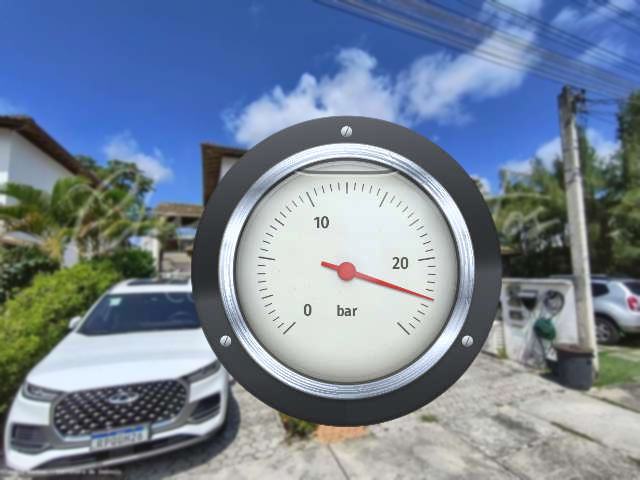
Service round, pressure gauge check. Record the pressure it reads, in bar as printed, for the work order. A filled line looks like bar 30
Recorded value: bar 22.5
